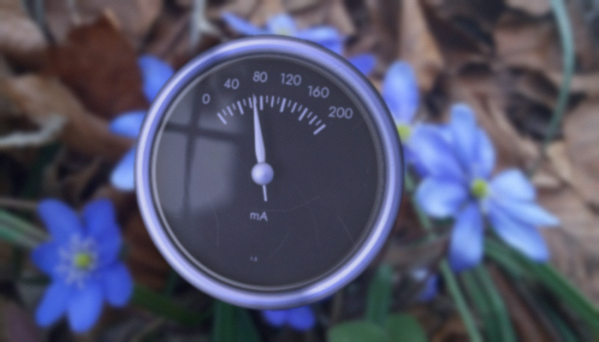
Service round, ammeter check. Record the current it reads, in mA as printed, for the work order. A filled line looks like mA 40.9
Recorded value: mA 70
